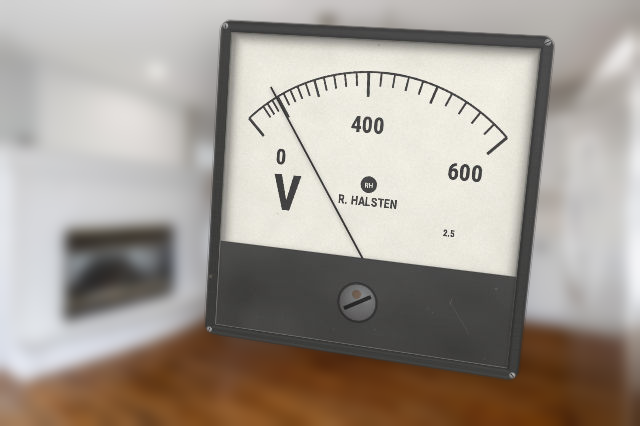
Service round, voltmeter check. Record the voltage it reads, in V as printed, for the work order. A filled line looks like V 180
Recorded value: V 200
